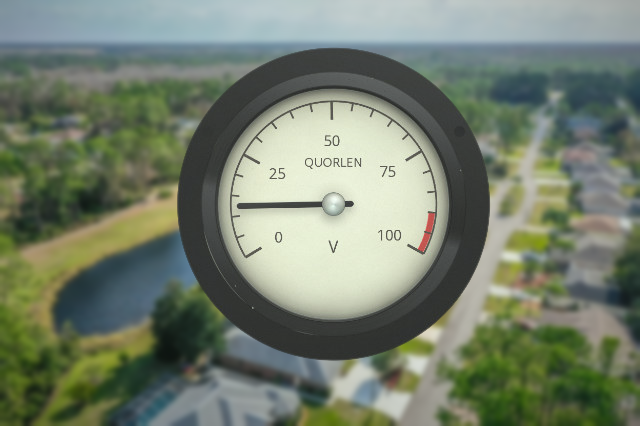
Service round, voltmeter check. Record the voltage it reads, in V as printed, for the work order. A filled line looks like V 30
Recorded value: V 12.5
